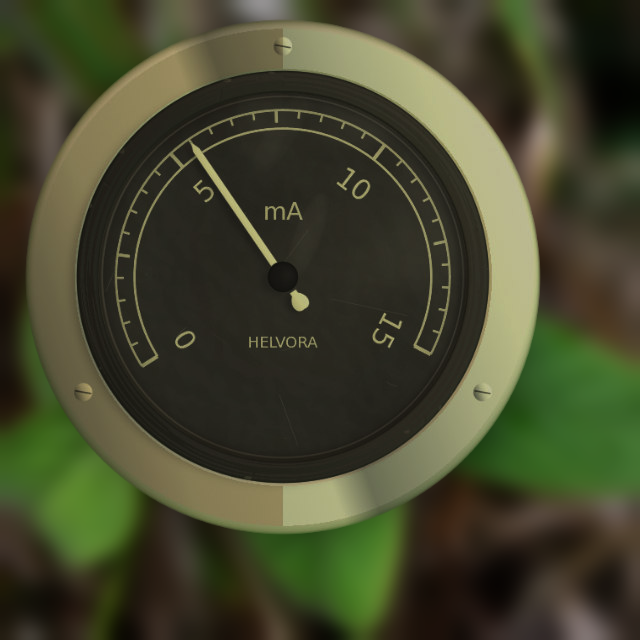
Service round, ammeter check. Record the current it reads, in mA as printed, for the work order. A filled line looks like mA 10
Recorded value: mA 5.5
